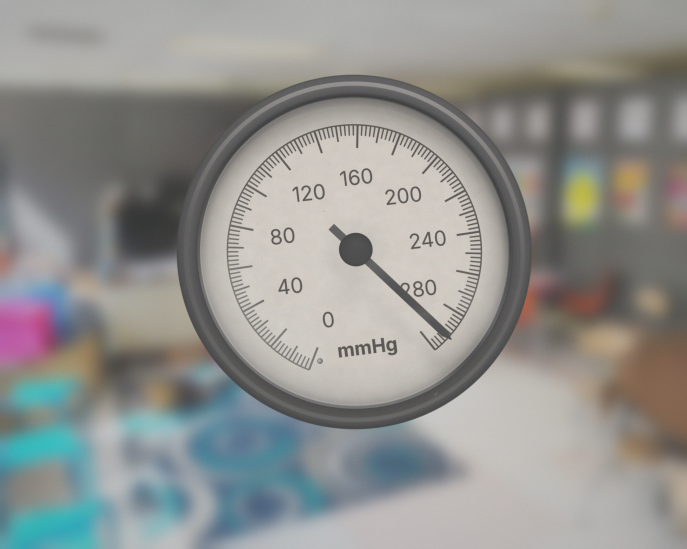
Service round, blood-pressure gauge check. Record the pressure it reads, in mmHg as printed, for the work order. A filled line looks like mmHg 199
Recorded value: mmHg 292
